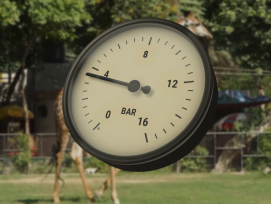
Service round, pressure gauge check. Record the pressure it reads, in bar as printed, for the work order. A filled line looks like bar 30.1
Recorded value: bar 3.5
